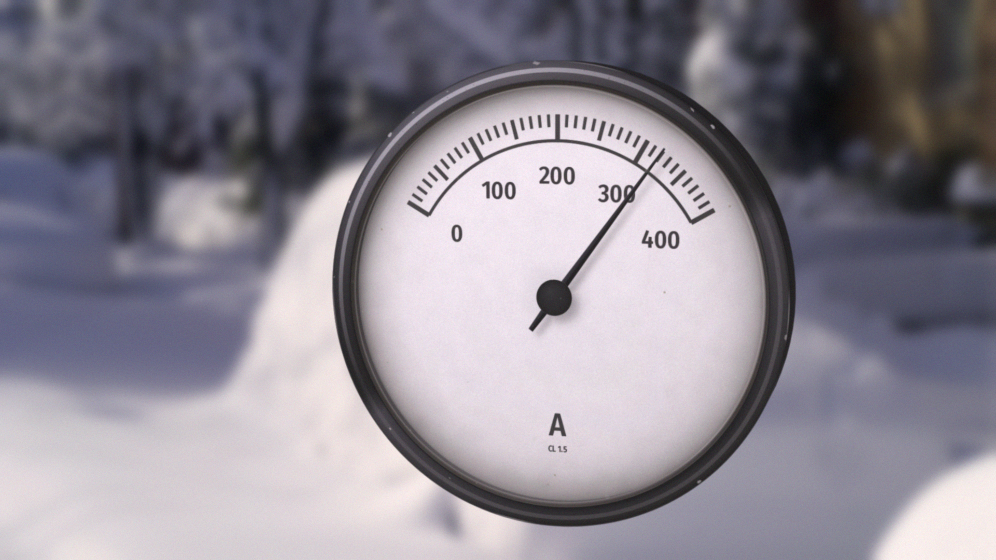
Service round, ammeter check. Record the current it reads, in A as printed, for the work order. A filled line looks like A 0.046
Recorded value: A 320
